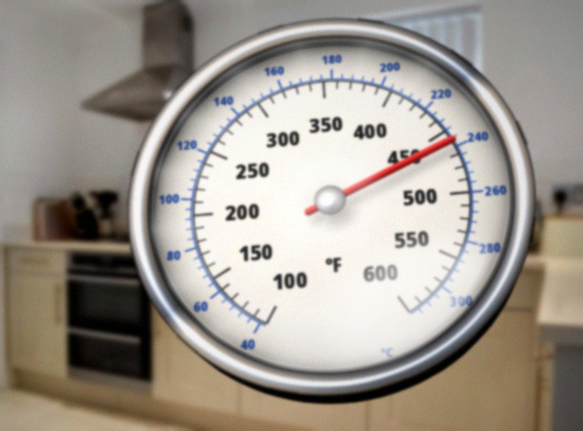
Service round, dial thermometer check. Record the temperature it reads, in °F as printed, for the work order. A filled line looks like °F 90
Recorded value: °F 460
